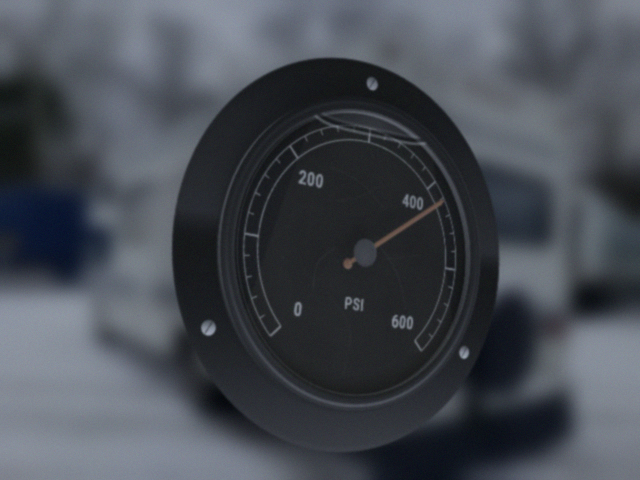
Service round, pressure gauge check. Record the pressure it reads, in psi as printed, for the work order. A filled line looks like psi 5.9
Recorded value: psi 420
